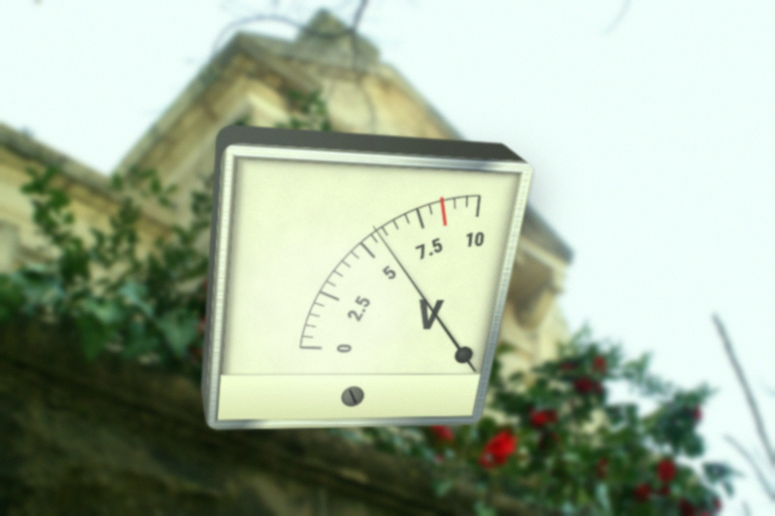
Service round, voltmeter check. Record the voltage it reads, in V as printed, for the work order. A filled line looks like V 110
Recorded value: V 5.75
